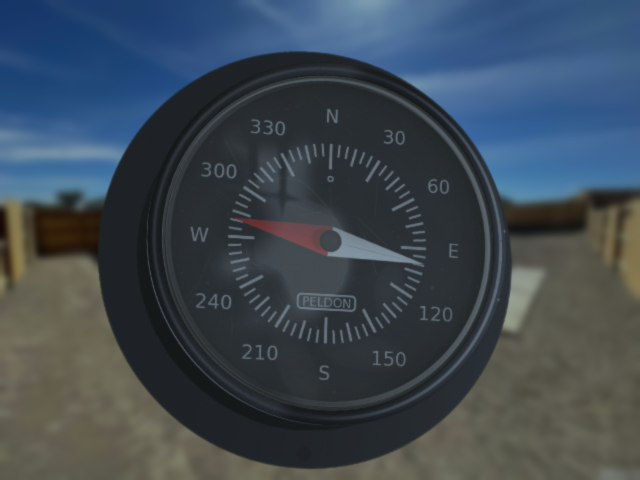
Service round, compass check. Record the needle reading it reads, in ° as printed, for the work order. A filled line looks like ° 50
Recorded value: ° 280
